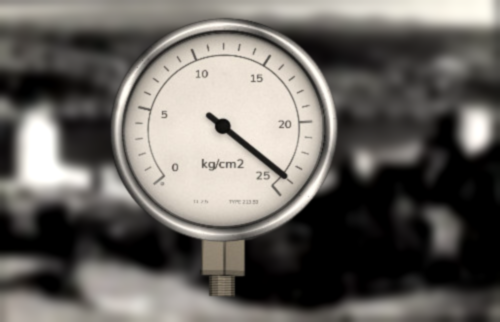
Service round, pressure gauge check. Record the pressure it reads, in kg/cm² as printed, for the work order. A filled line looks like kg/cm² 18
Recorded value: kg/cm² 24
